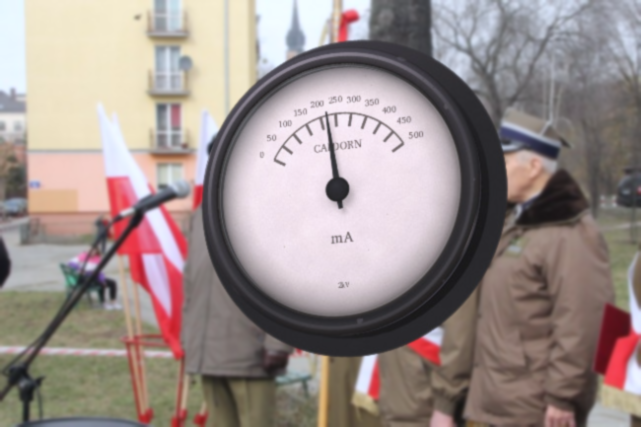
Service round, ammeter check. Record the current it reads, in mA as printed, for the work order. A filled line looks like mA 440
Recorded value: mA 225
